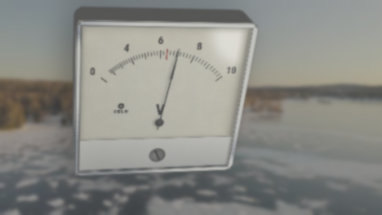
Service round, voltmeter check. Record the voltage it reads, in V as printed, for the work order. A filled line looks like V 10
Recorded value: V 7
